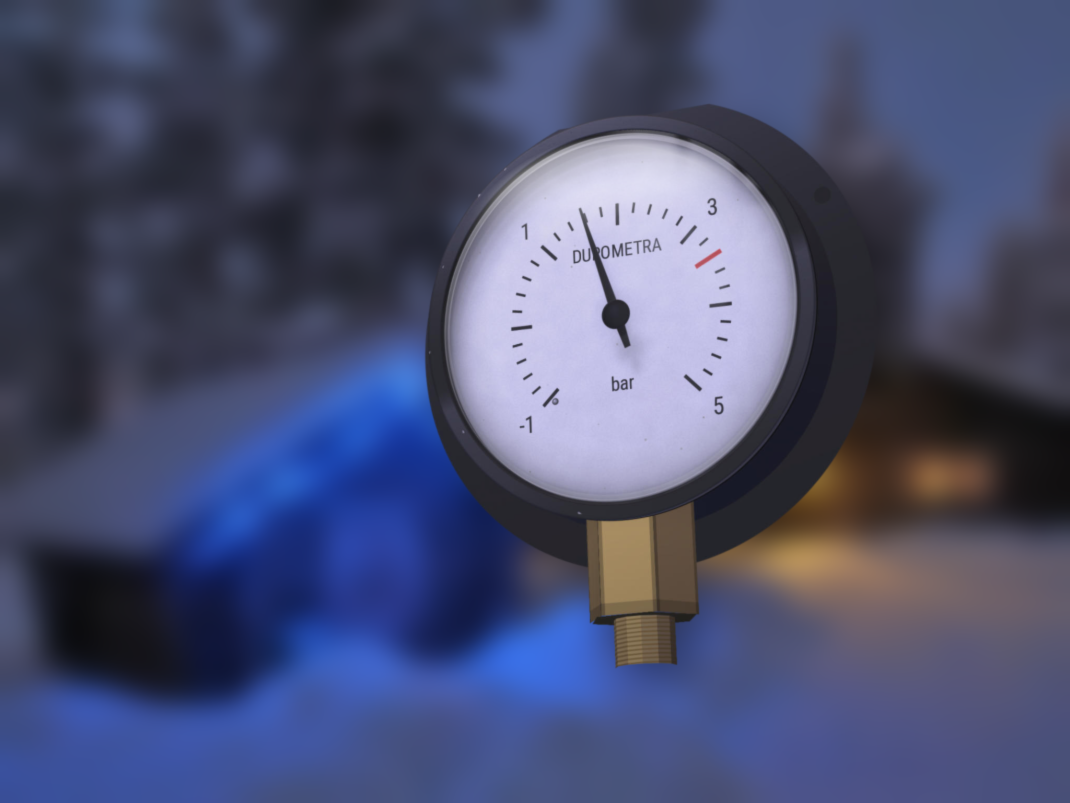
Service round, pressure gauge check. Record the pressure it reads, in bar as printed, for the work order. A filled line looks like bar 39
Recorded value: bar 1.6
